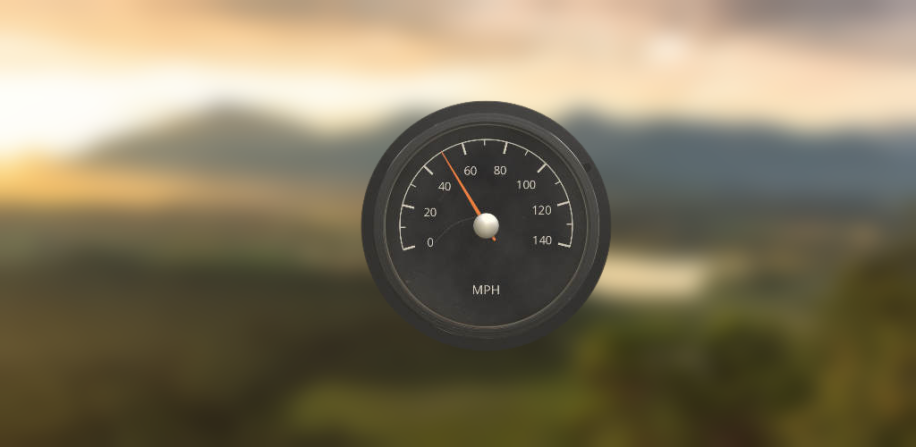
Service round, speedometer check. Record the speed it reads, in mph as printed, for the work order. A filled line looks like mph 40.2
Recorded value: mph 50
